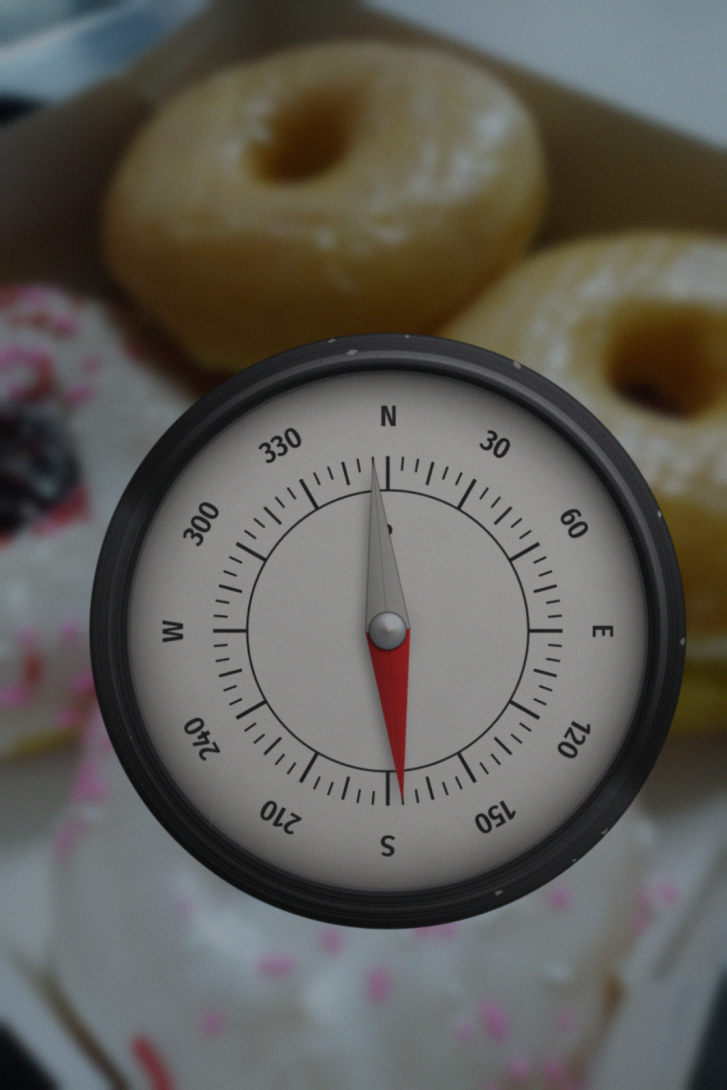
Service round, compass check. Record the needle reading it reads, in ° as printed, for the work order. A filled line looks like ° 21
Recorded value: ° 175
